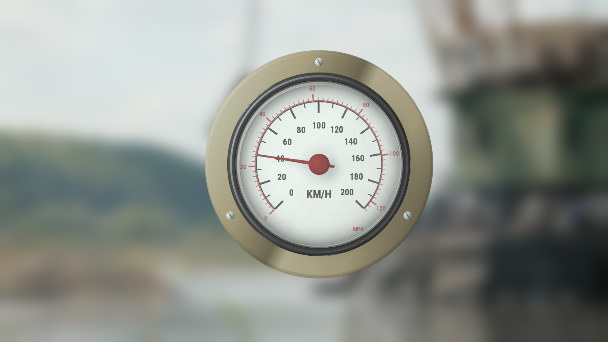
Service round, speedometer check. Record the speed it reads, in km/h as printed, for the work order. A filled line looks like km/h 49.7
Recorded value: km/h 40
